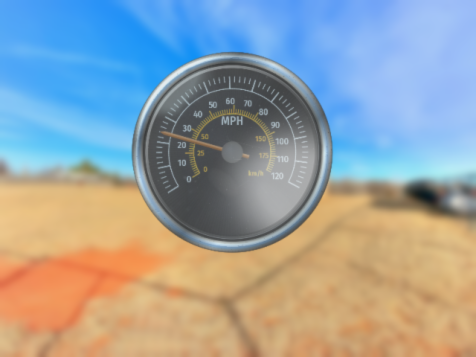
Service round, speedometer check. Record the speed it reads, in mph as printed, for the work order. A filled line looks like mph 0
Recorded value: mph 24
